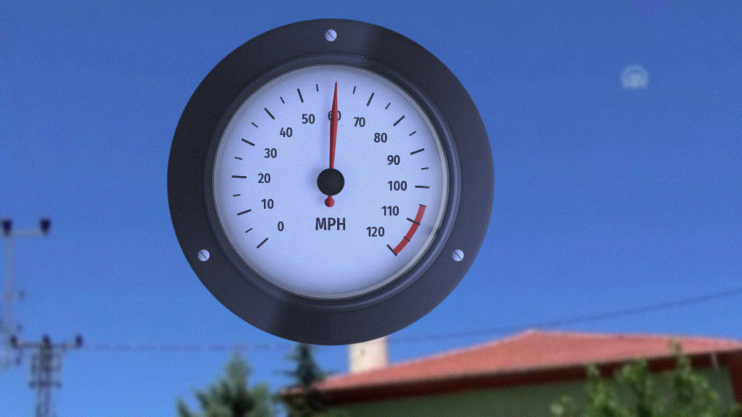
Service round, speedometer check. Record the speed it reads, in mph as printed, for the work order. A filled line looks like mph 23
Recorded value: mph 60
